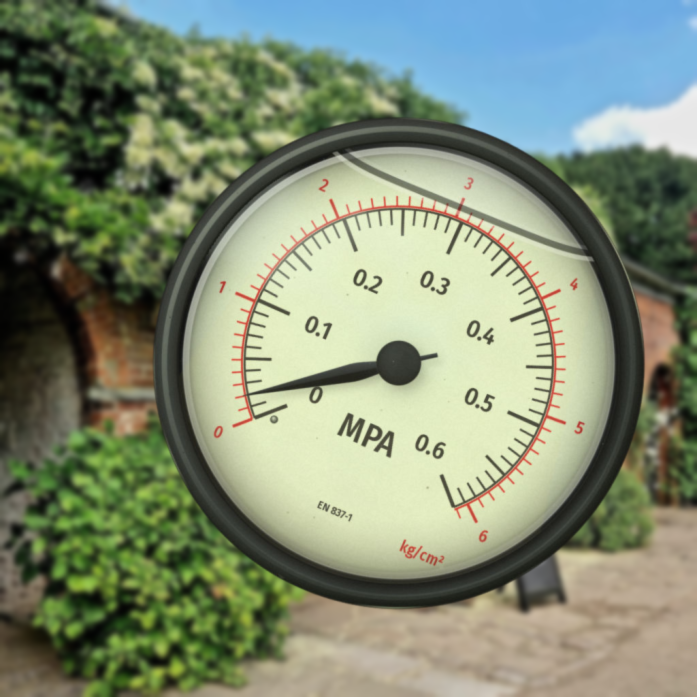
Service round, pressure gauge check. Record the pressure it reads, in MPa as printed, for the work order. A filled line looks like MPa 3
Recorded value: MPa 0.02
